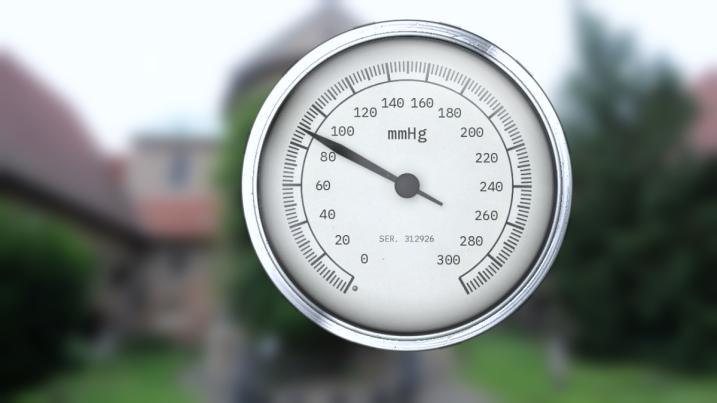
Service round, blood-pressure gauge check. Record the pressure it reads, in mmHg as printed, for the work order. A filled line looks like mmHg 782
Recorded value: mmHg 88
